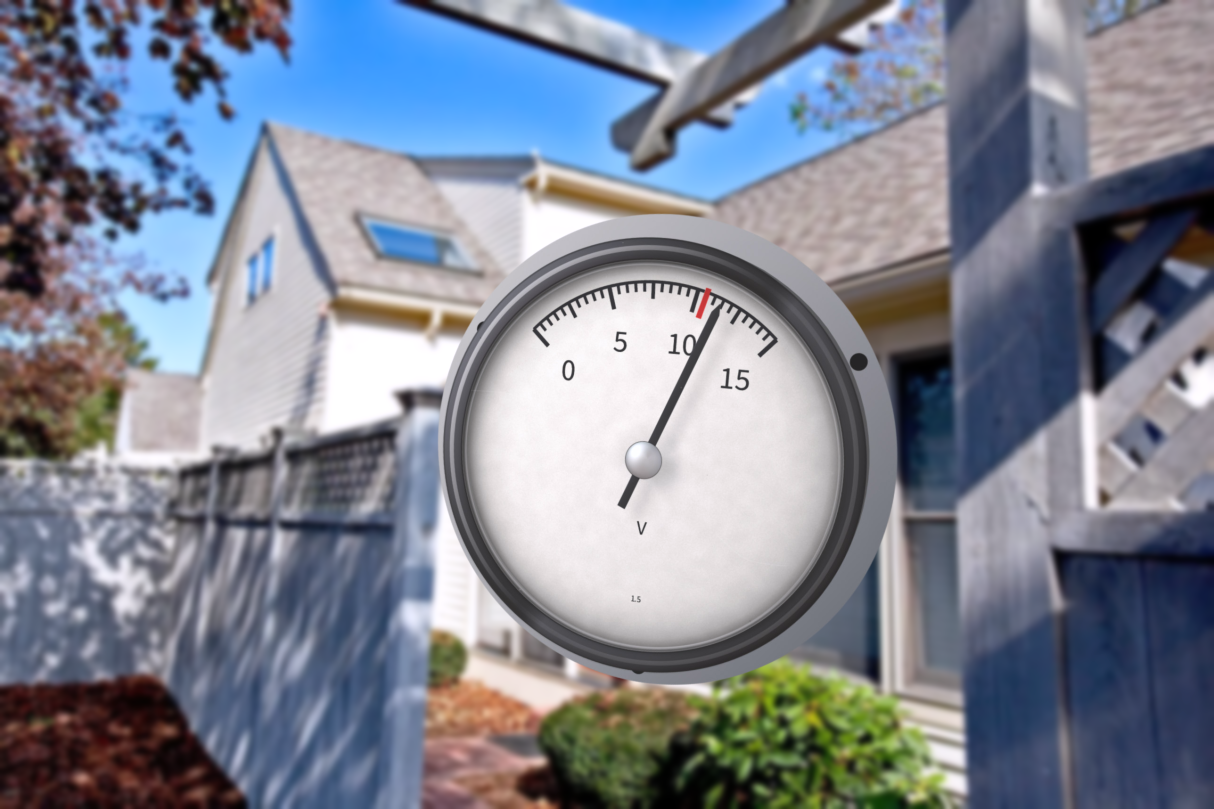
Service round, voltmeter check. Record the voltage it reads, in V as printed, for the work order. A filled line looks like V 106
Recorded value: V 11.5
